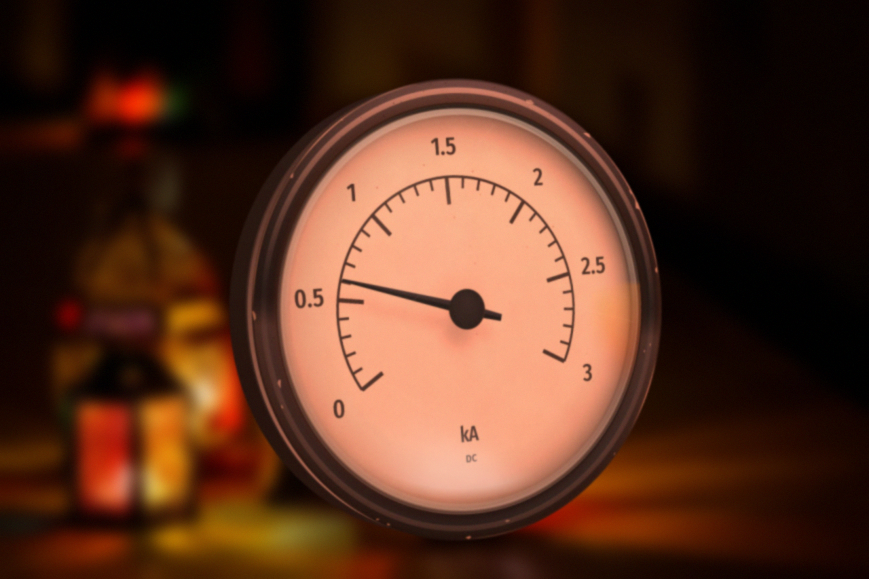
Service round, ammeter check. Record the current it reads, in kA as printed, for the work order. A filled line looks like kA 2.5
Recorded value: kA 0.6
